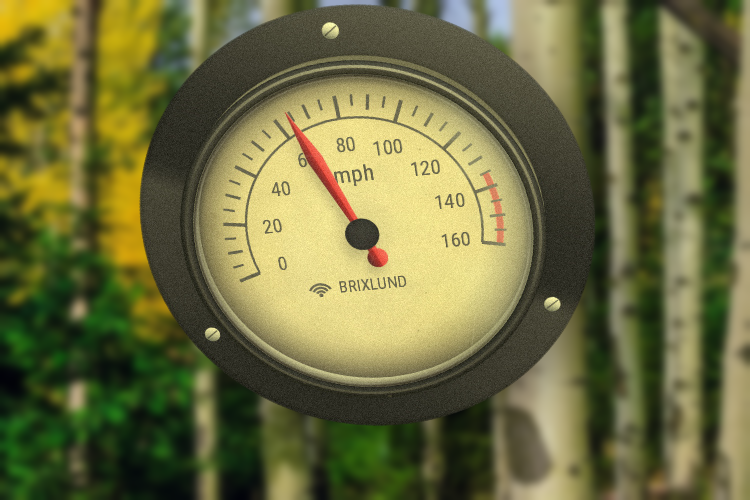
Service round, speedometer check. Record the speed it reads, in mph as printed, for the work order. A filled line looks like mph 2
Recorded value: mph 65
